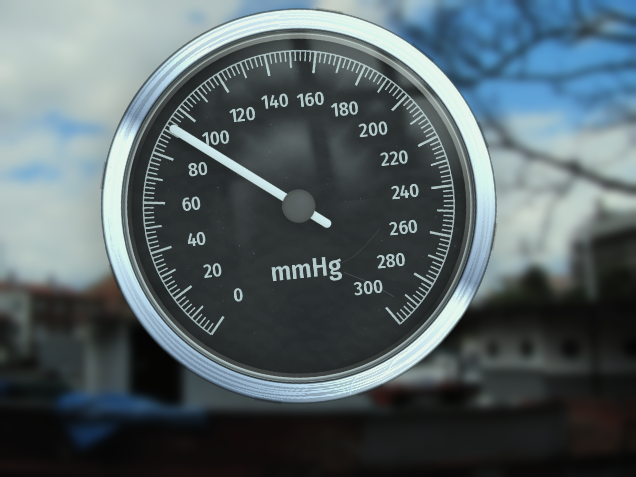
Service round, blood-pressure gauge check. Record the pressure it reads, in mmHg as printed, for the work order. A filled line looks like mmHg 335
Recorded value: mmHg 92
